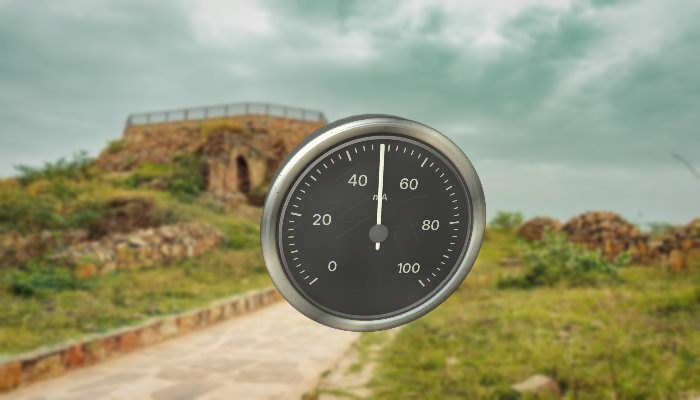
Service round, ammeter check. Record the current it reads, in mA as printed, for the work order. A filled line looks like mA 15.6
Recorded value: mA 48
